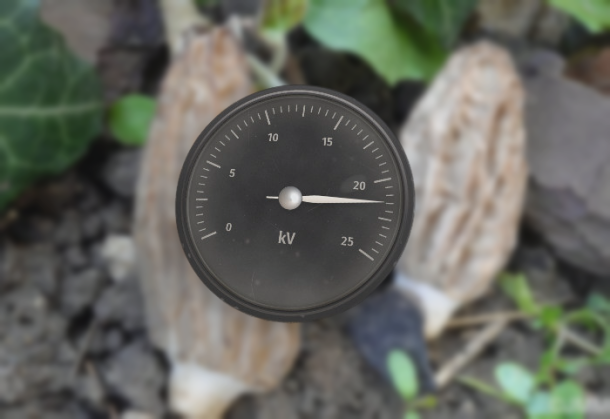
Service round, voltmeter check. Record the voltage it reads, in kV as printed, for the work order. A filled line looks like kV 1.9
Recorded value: kV 21.5
